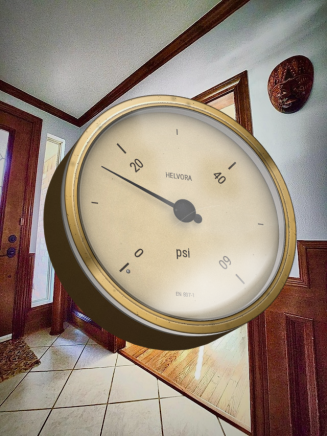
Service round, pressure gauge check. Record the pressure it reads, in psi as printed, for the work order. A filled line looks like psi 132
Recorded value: psi 15
